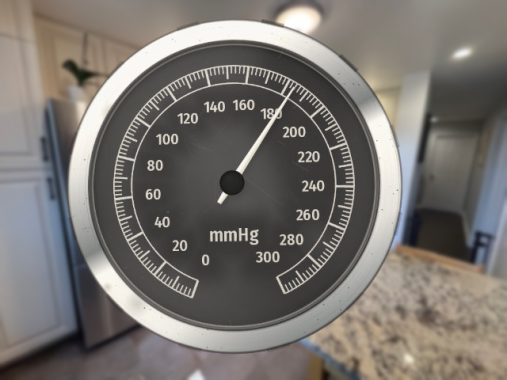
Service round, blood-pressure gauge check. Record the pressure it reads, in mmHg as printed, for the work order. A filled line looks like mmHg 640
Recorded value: mmHg 184
